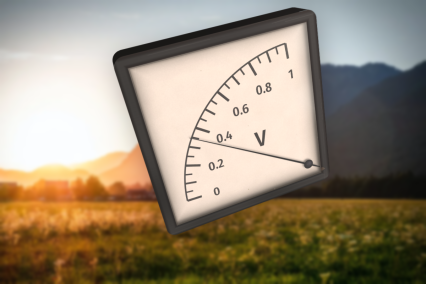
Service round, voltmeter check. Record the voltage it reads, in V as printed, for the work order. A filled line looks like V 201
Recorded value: V 0.35
